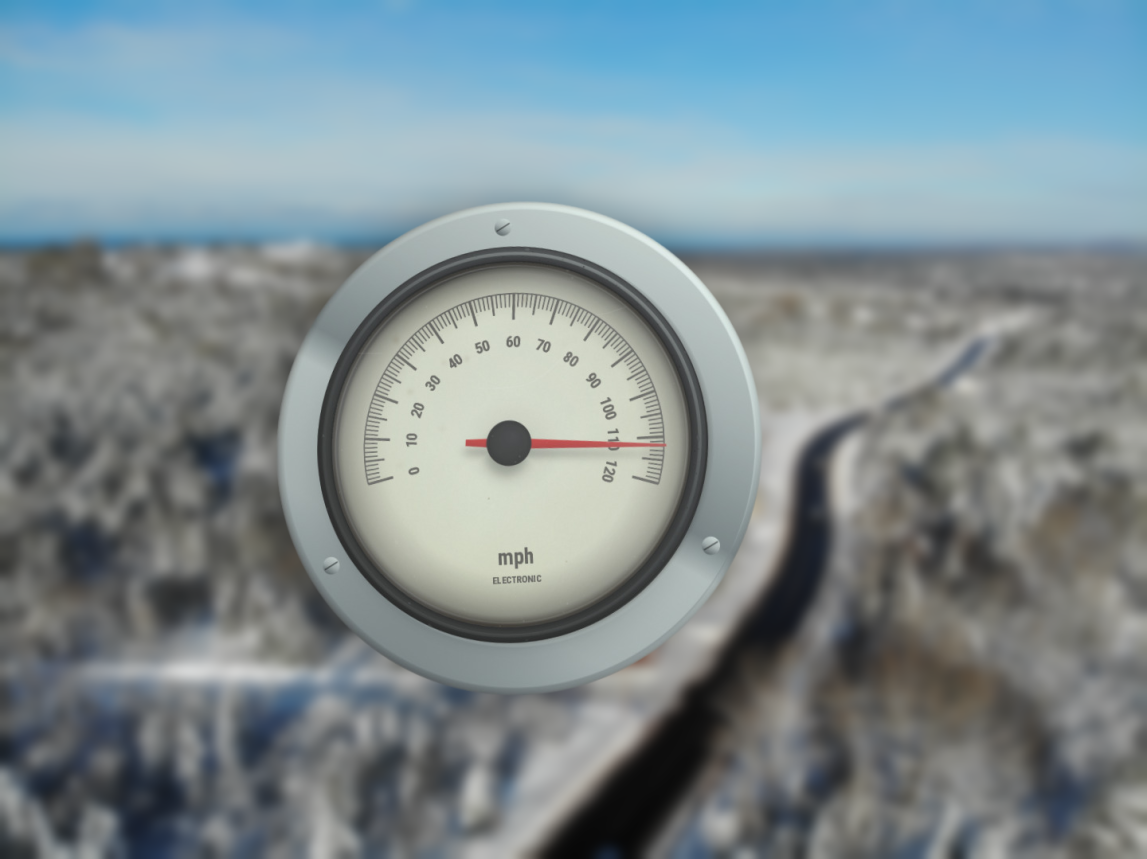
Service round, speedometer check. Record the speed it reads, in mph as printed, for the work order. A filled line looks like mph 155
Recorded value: mph 112
